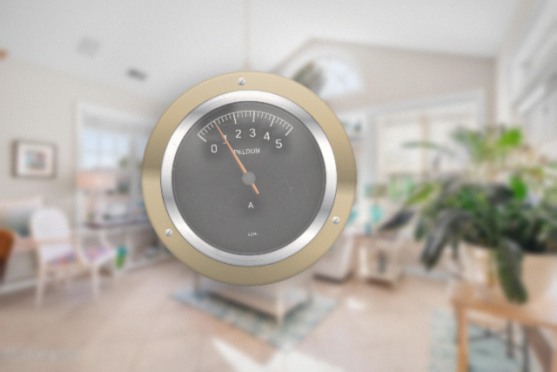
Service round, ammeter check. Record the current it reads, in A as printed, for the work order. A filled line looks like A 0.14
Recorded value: A 1
